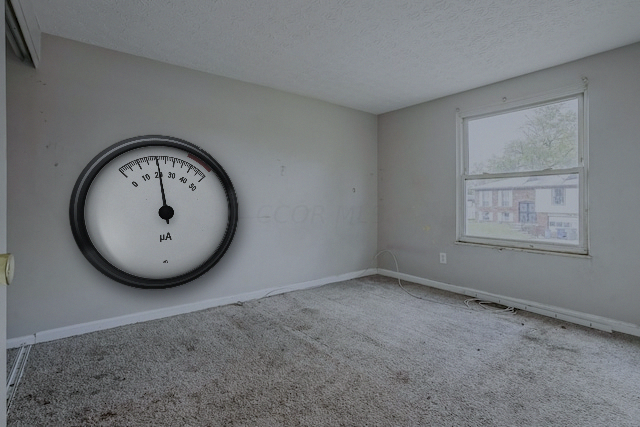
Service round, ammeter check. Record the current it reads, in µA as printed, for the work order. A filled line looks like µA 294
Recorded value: µA 20
